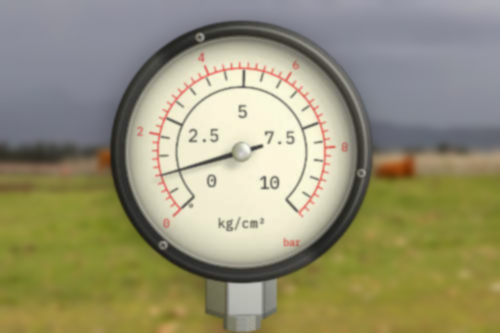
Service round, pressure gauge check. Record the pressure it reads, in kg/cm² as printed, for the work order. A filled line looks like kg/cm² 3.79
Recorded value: kg/cm² 1
